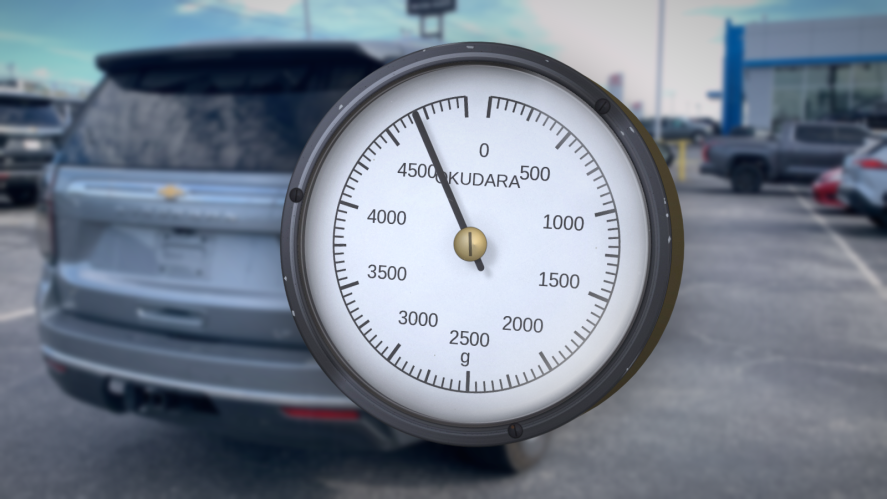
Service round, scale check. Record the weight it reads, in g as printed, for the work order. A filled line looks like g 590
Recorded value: g 4700
